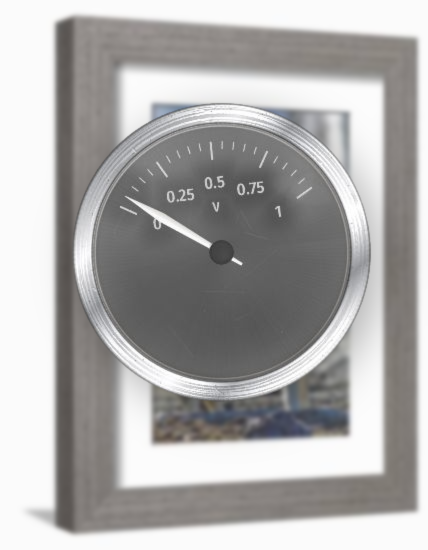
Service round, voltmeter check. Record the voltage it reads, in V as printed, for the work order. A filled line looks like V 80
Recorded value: V 0.05
